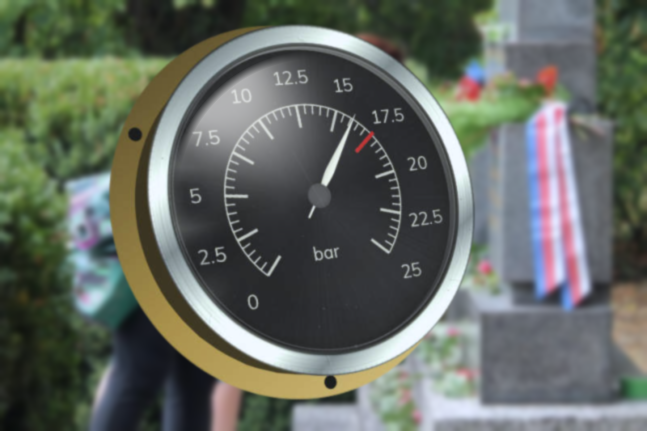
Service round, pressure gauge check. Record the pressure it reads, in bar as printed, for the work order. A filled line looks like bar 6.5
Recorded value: bar 16
